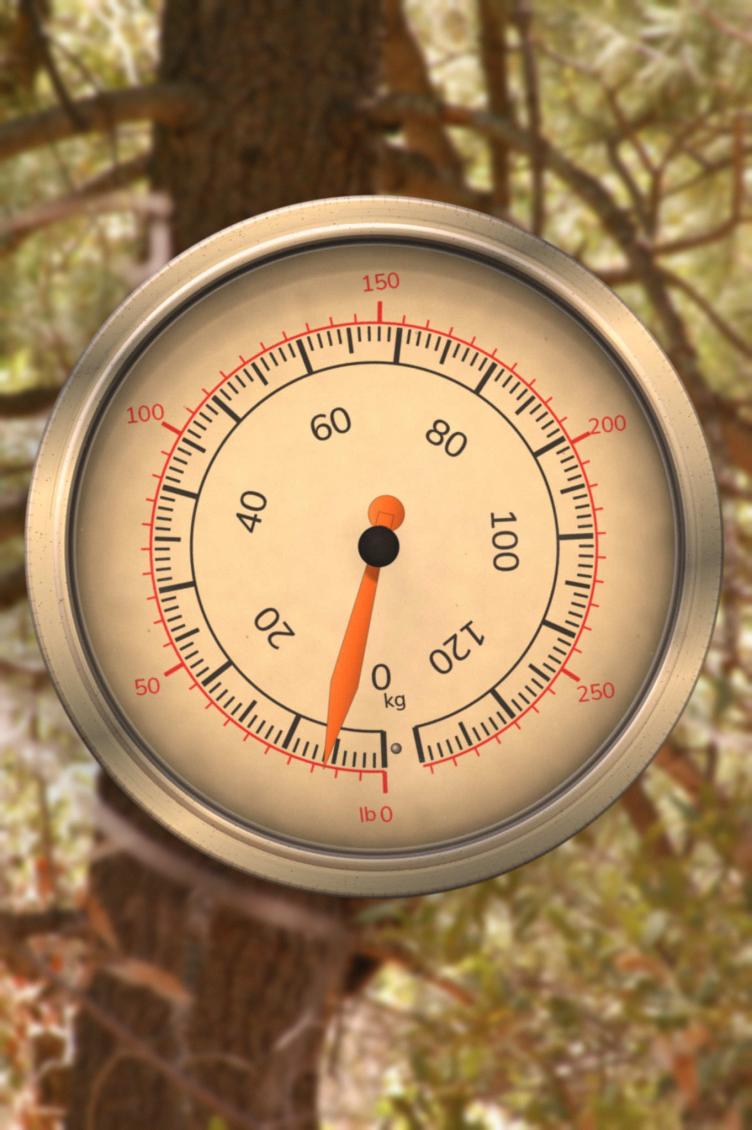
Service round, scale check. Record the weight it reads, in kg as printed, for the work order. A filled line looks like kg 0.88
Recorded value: kg 6
